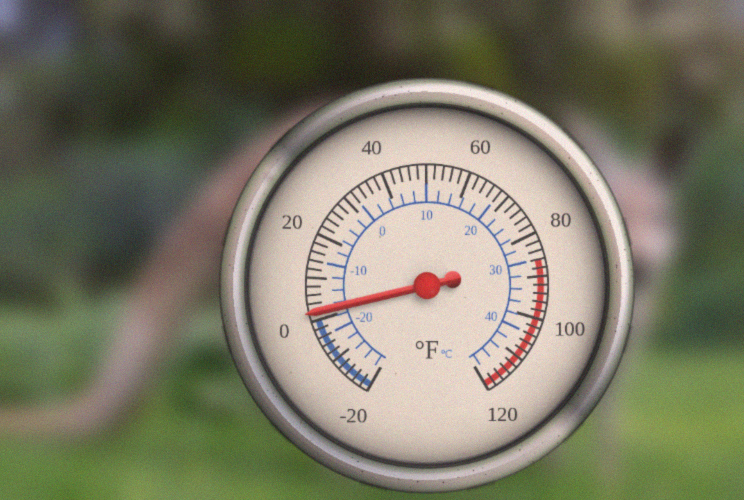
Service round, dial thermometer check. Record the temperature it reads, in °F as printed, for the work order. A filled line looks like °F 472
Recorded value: °F 2
